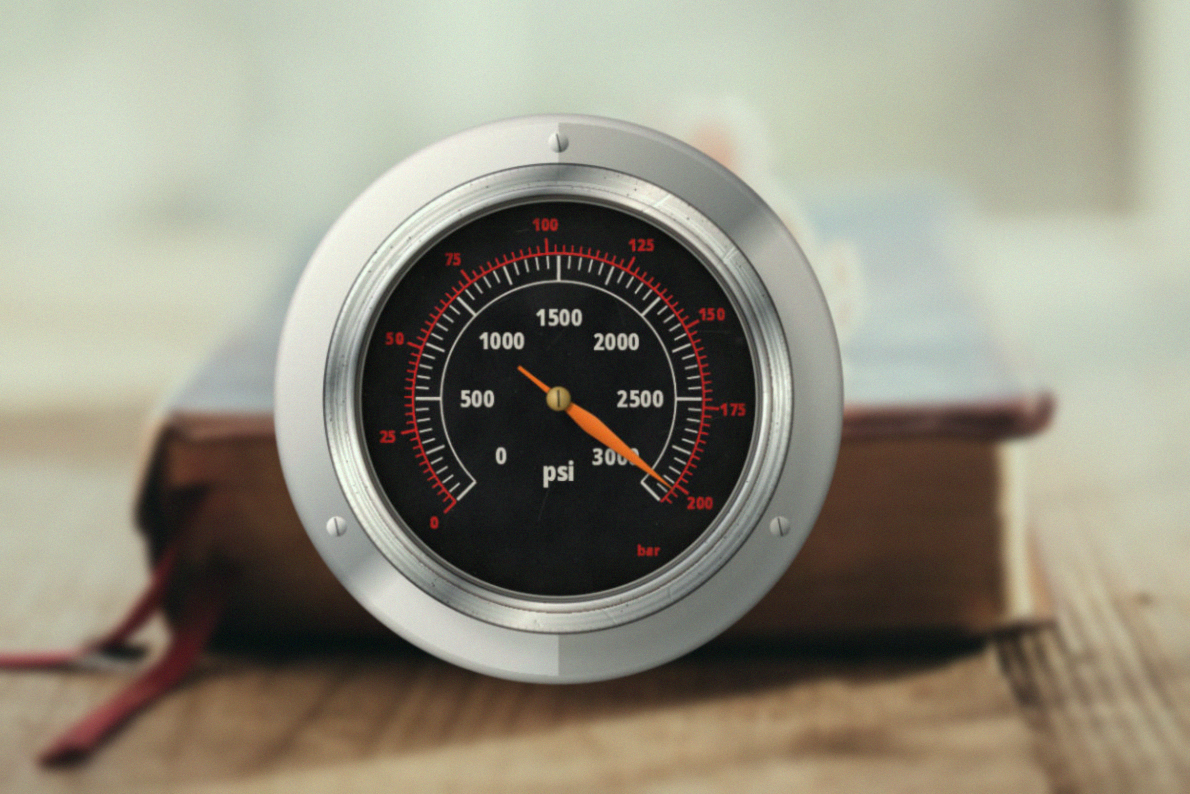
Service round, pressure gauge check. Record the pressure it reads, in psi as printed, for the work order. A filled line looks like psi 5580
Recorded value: psi 2925
